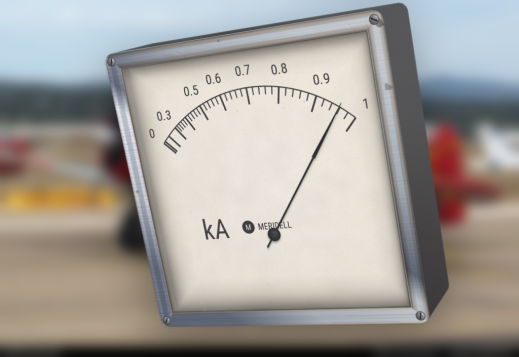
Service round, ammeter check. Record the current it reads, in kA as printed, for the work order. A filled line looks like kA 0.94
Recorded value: kA 0.96
